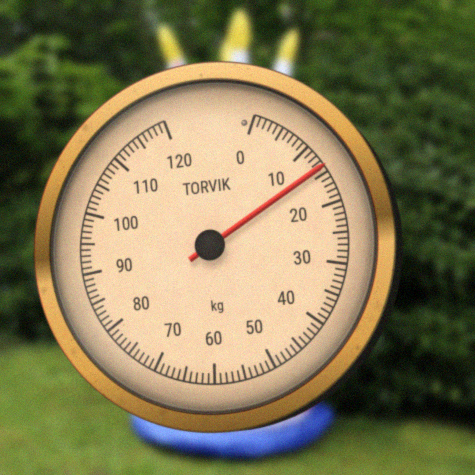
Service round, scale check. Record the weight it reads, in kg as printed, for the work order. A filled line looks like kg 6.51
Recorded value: kg 14
